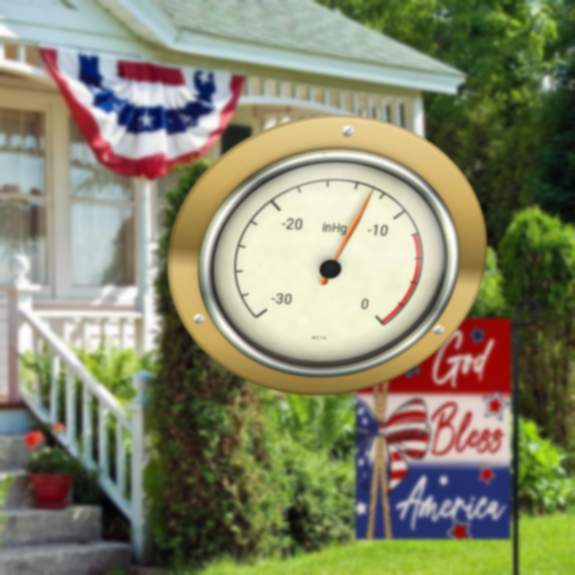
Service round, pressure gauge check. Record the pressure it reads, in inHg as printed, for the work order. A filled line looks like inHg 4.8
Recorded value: inHg -13
